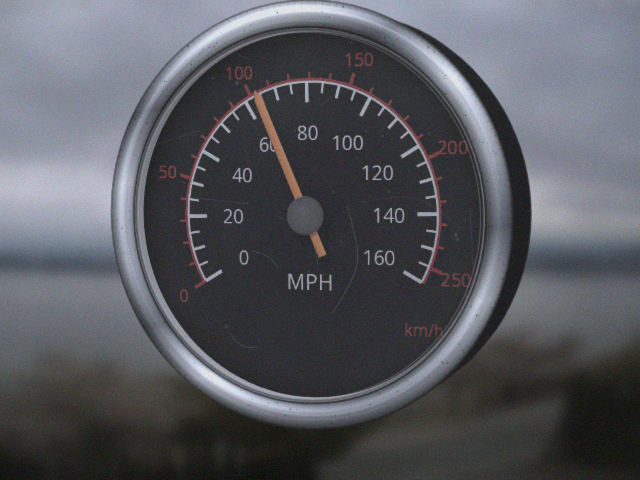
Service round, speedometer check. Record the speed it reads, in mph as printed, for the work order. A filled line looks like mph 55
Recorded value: mph 65
